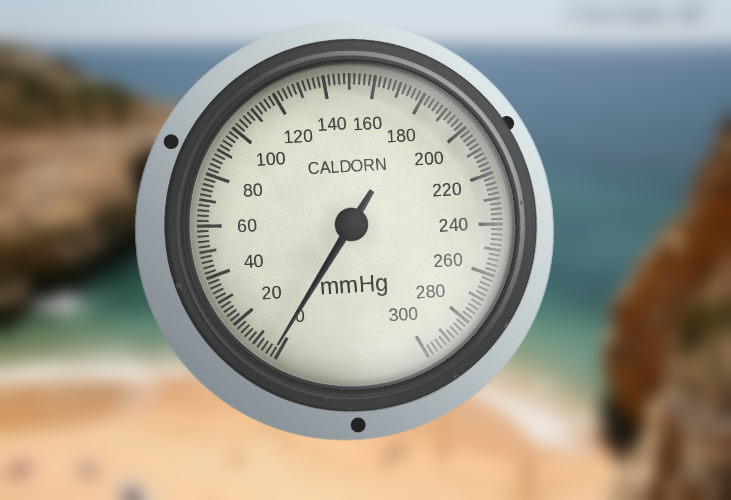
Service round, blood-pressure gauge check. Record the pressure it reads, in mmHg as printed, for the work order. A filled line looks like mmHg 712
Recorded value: mmHg 2
